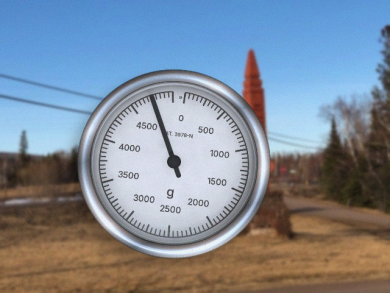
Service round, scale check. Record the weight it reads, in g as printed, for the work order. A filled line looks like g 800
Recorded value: g 4750
